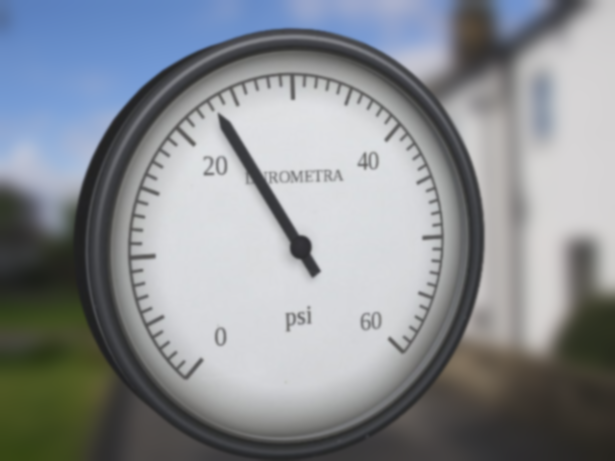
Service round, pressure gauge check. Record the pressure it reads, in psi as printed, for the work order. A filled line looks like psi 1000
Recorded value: psi 23
